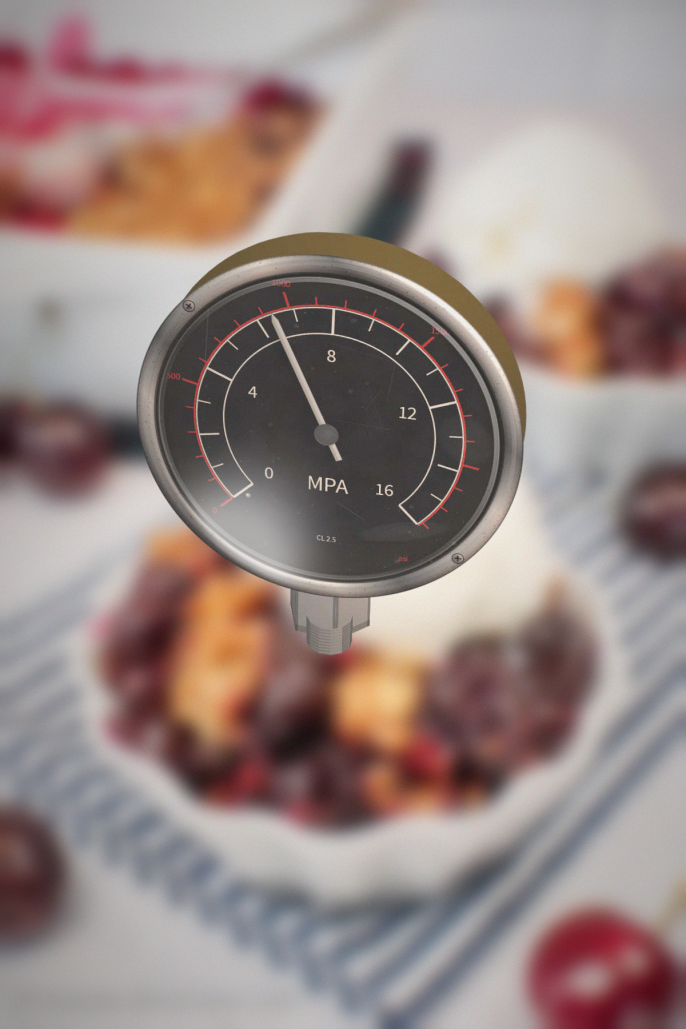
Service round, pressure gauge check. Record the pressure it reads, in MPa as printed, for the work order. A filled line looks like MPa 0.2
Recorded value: MPa 6.5
